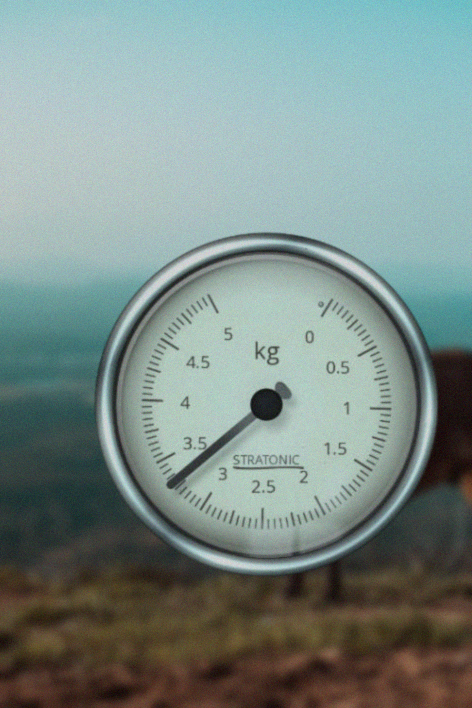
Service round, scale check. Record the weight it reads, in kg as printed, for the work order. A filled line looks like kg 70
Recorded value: kg 3.3
